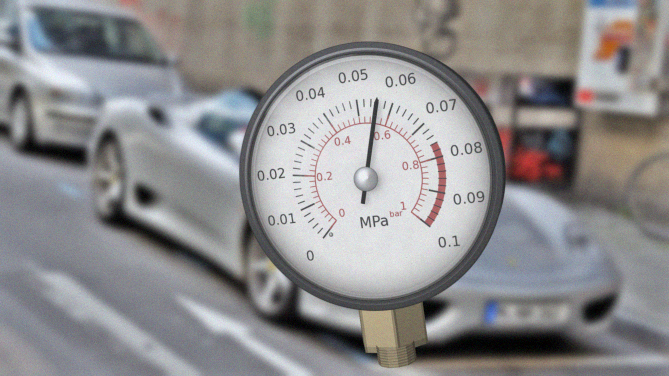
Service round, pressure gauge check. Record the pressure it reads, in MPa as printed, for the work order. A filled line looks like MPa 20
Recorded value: MPa 0.056
